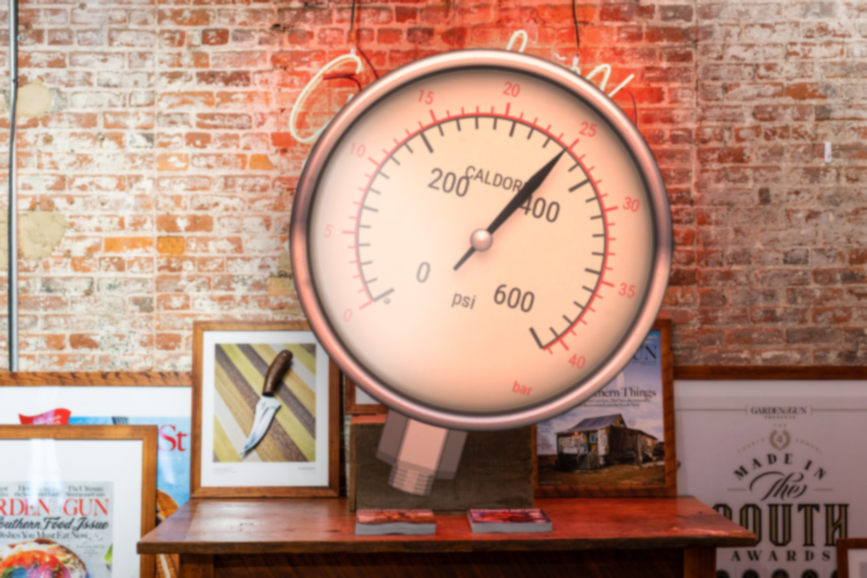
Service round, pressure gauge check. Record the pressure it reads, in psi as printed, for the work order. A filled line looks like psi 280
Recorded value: psi 360
